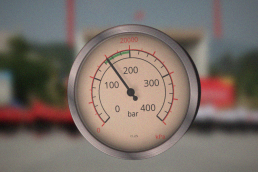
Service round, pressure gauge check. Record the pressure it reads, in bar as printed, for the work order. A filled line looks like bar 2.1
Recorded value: bar 150
